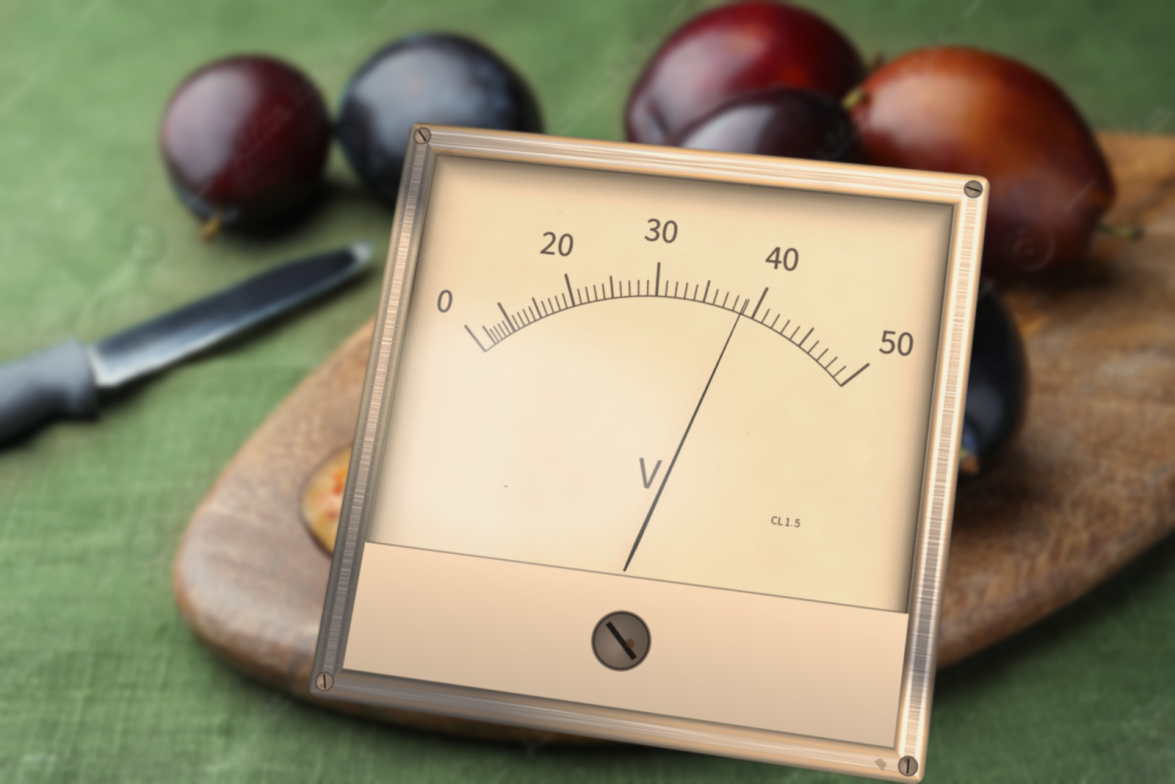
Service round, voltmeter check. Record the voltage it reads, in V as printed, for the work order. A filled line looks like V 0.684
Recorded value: V 39
